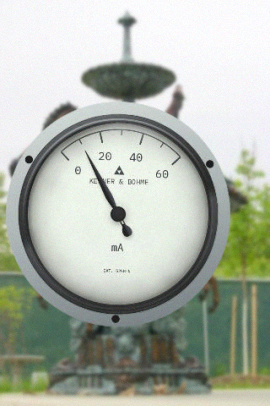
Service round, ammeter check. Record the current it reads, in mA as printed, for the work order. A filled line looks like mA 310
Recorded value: mA 10
